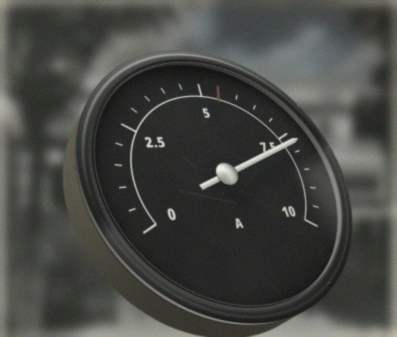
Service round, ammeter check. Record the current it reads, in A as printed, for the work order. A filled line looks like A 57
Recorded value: A 7.75
